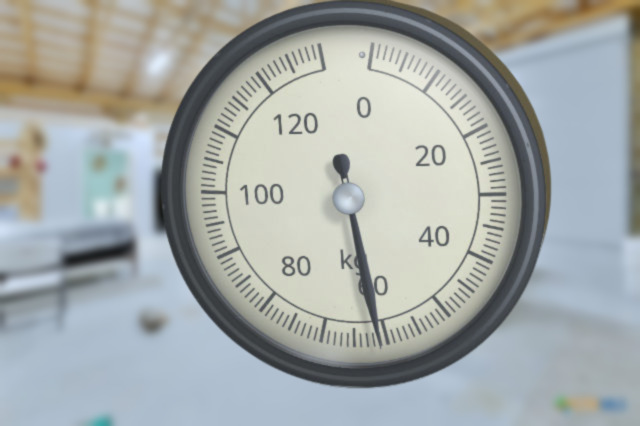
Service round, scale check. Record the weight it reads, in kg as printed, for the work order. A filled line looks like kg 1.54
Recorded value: kg 61
